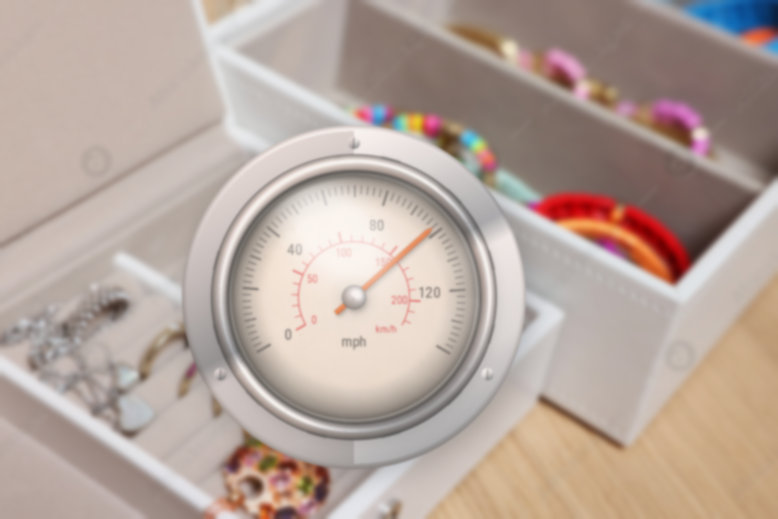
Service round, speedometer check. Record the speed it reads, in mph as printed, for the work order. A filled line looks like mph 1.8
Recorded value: mph 98
